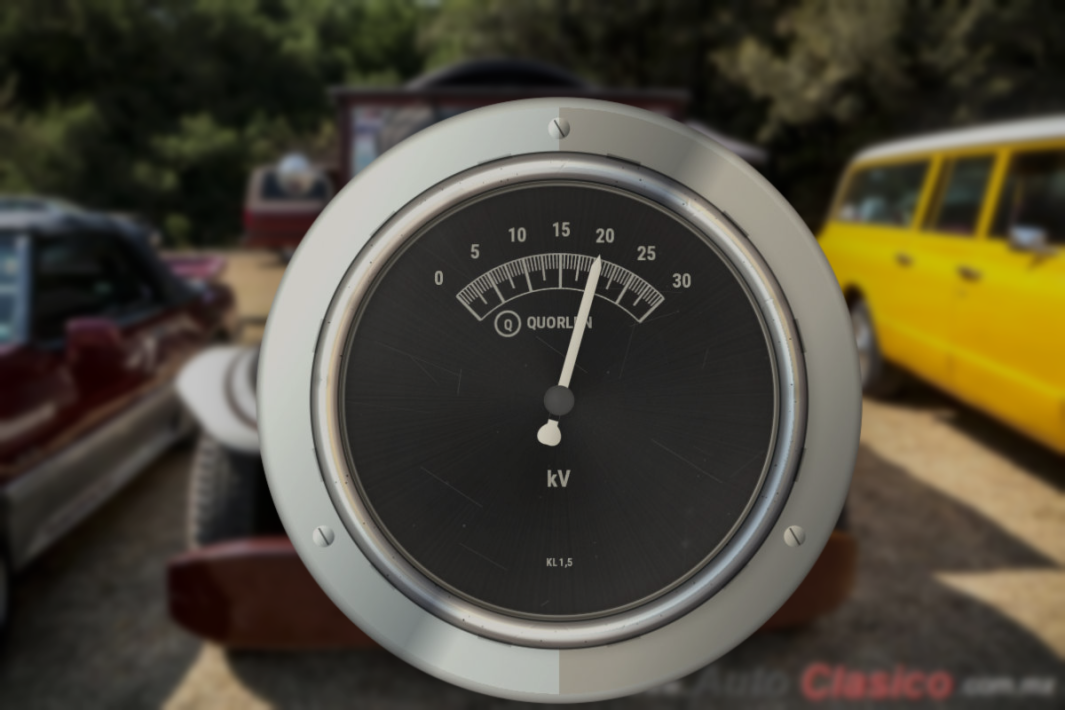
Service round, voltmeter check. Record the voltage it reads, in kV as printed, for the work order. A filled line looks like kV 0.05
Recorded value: kV 20
